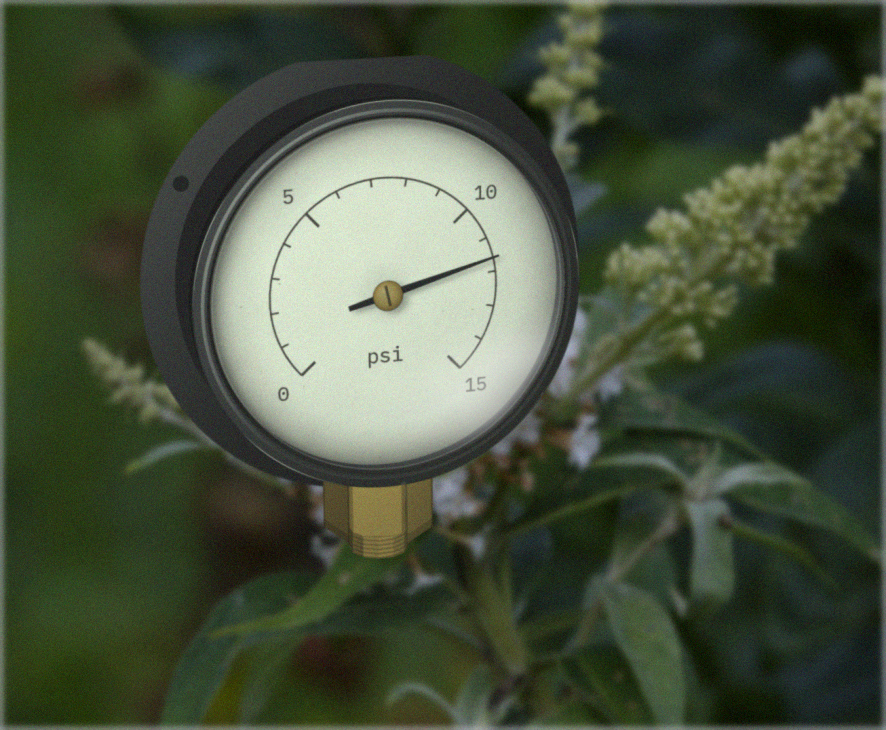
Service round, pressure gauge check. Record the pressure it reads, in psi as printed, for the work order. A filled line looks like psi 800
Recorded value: psi 11.5
